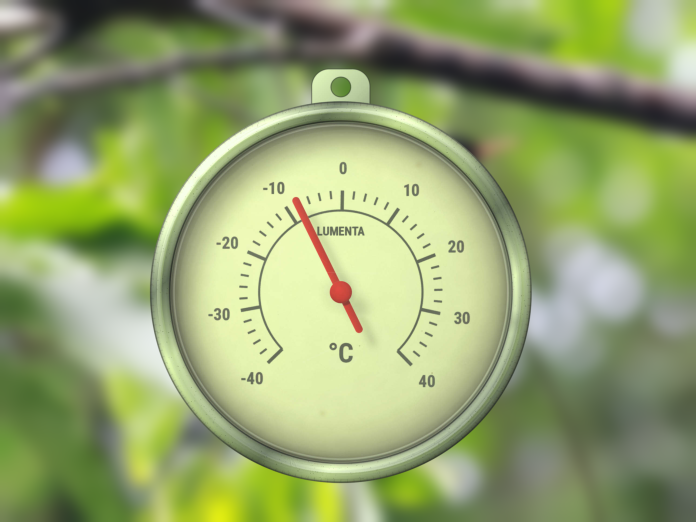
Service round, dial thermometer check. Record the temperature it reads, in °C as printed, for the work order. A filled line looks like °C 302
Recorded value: °C -8
